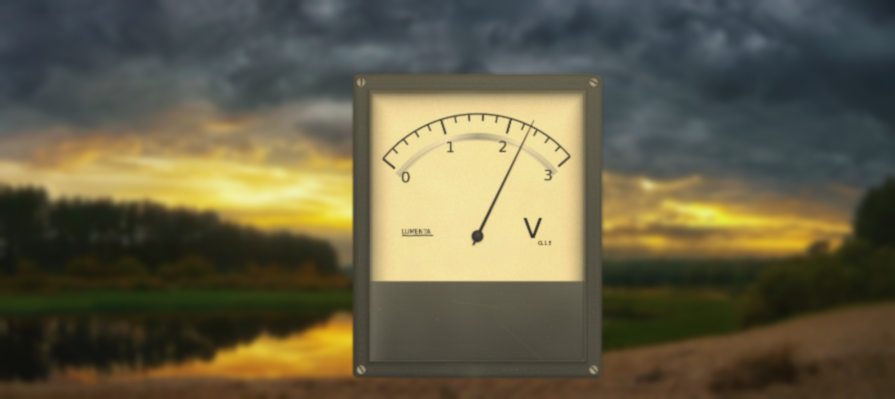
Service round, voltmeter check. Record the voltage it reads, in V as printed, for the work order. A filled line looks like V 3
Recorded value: V 2.3
